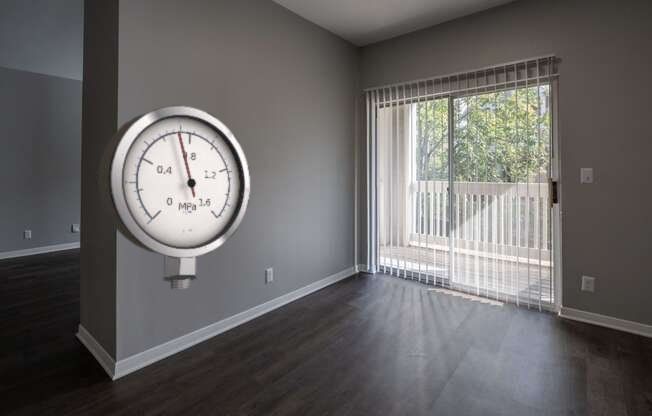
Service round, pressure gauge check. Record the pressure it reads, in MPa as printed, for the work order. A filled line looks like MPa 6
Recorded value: MPa 0.7
